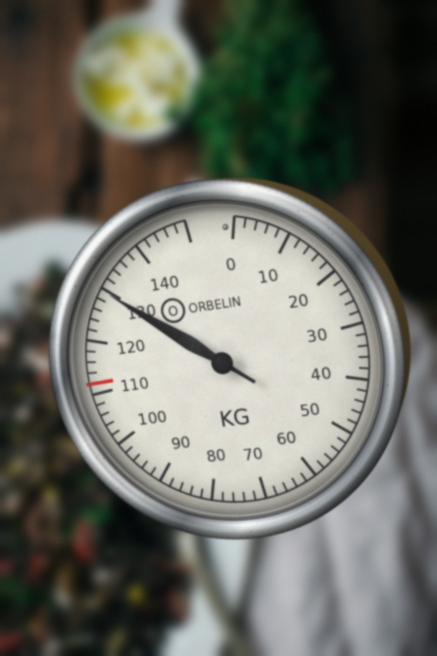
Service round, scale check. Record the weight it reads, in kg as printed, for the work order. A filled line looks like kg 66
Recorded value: kg 130
